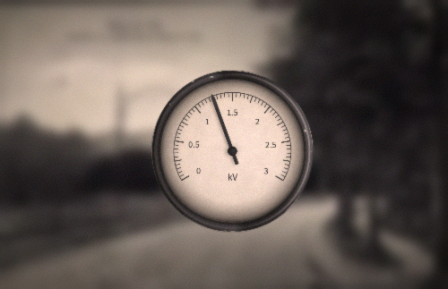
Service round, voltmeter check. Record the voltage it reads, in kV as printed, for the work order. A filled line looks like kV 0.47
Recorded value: kV 1.25
